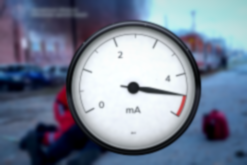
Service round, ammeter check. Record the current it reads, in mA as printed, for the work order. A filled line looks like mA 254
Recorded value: mA 4.5
